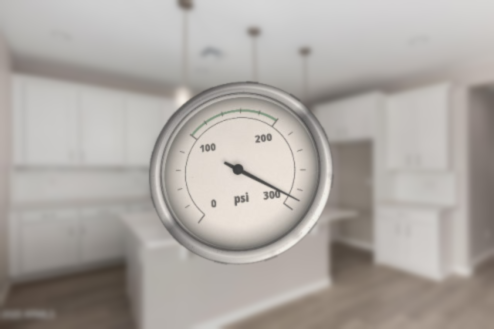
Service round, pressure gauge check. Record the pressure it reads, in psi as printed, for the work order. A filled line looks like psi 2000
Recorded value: psi 290
